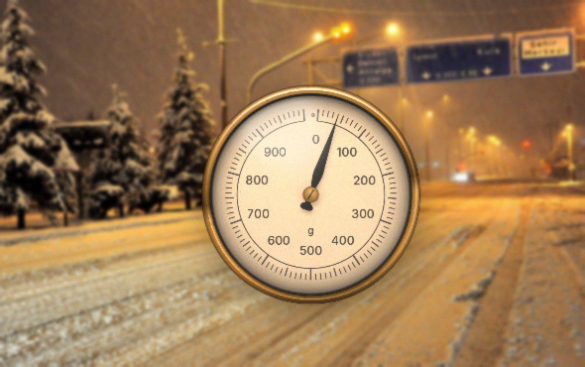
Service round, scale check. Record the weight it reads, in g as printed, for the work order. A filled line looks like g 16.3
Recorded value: g 40
